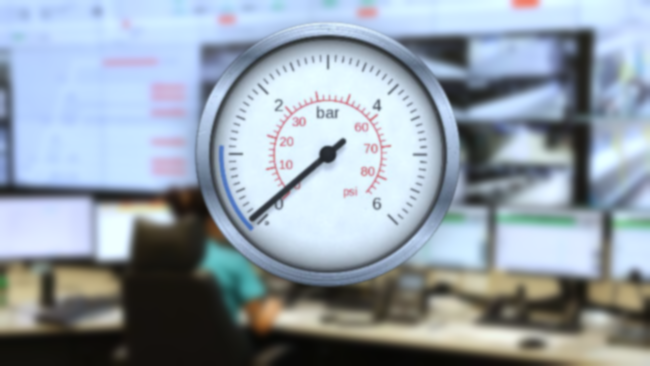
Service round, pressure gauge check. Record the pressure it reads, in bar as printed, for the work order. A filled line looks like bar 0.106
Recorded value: bar 0.1
